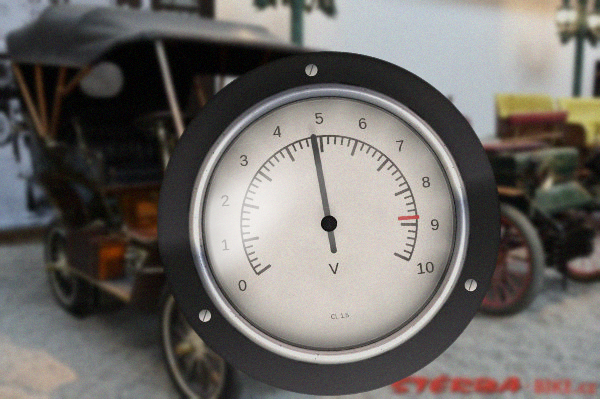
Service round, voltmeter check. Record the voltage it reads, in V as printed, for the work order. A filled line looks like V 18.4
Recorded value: V 4.8
